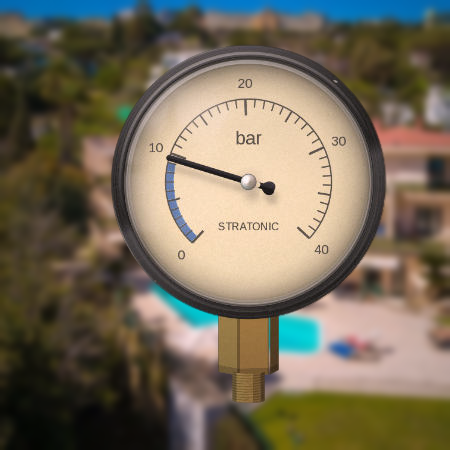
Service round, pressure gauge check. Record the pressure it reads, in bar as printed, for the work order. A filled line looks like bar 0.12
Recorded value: bar 9.5
